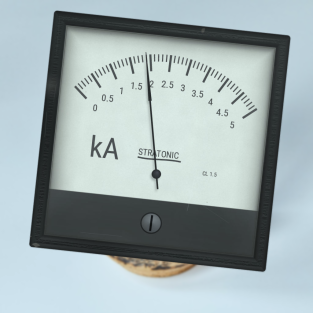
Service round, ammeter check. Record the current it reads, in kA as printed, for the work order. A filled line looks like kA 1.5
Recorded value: kA 1.9
